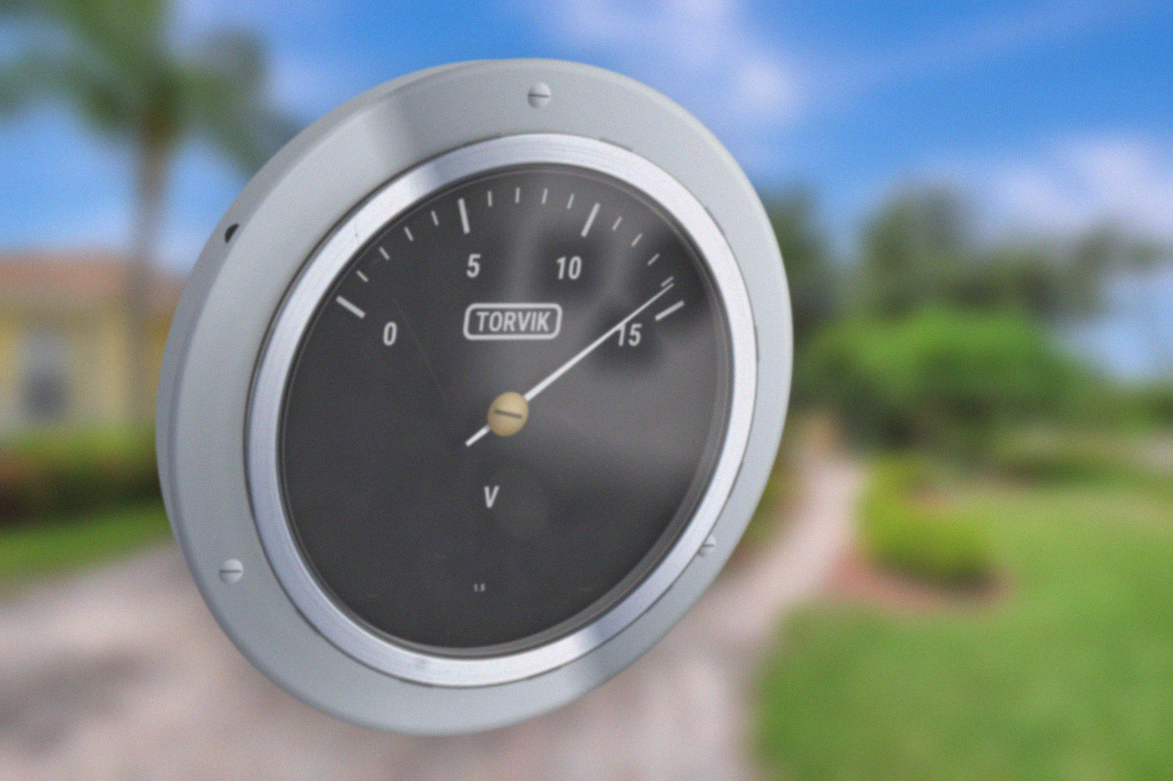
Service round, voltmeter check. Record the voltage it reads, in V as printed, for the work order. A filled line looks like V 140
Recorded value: V 14
